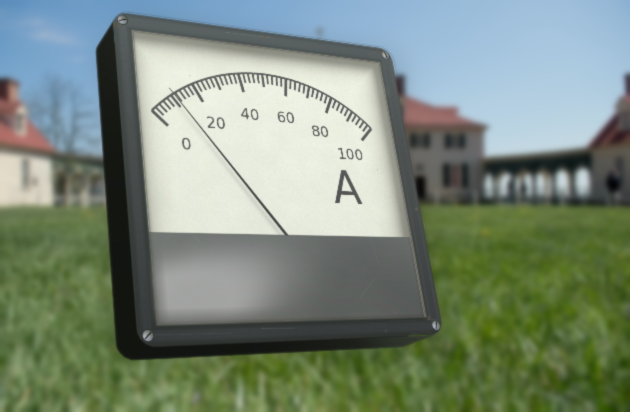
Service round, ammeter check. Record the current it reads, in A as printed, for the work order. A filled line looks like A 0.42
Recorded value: A 10
